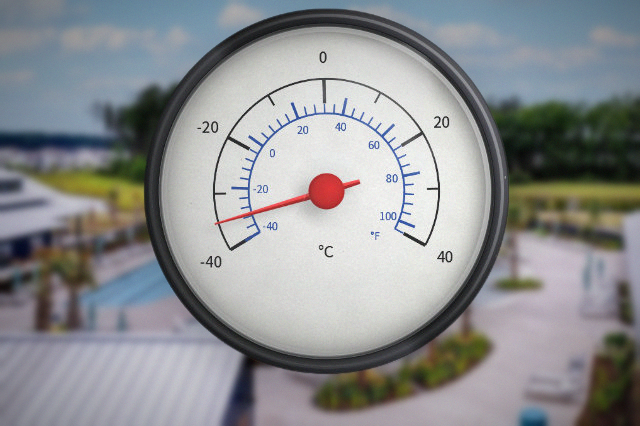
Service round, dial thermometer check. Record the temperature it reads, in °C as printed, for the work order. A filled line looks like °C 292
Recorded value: °C -35
